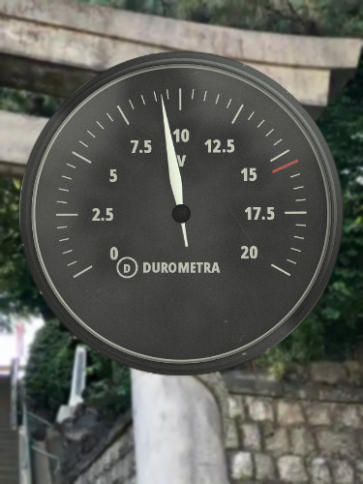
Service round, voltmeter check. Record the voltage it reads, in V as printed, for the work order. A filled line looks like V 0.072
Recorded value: V 9.25
